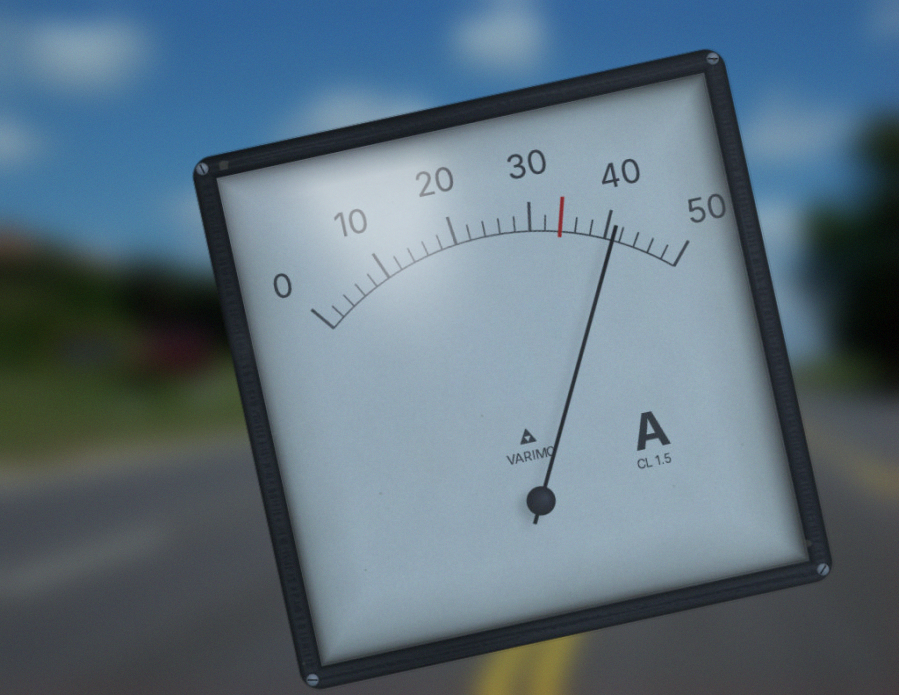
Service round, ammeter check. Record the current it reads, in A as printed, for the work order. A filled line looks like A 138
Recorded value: A 41
